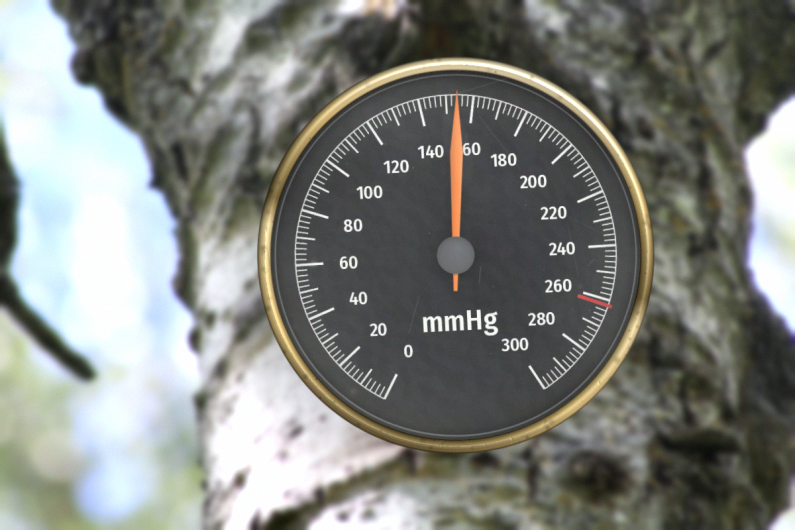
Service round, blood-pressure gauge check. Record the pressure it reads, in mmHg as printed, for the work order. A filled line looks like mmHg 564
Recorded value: mmHg 154
